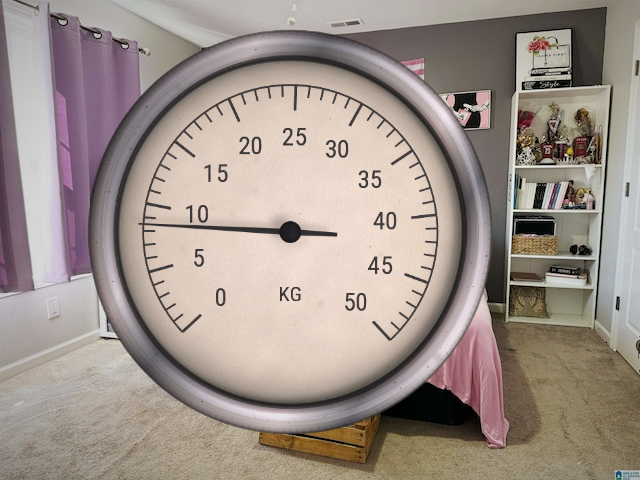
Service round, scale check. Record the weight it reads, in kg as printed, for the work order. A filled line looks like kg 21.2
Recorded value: kg 8.5
